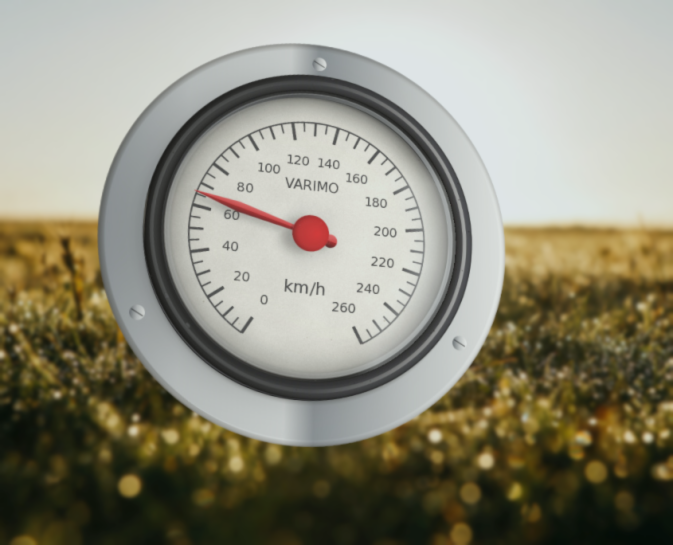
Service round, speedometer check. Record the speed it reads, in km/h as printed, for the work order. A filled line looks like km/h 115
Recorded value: km/h 65
